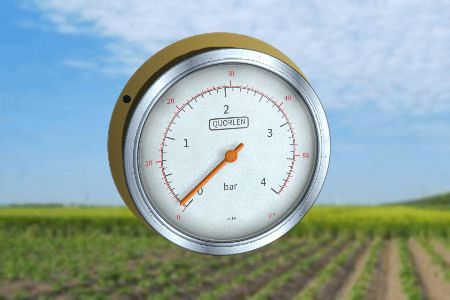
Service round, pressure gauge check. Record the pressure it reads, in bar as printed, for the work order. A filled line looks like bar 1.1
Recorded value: bar 0.1
